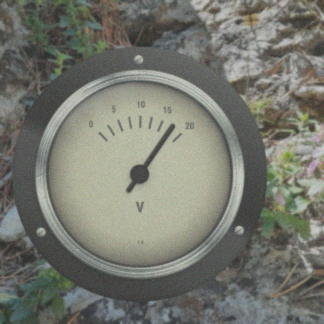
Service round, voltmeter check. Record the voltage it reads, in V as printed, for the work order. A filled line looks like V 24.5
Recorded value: V 17.5
